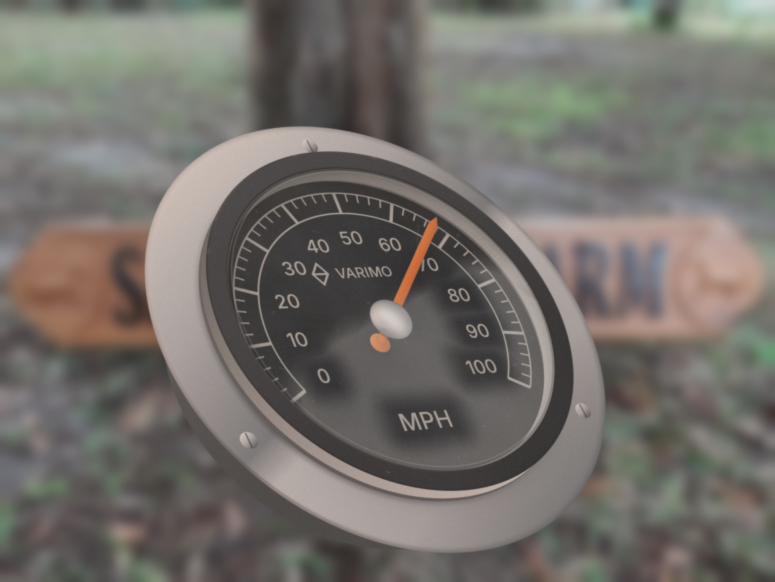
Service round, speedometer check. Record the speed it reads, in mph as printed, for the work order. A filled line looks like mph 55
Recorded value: mph 67
